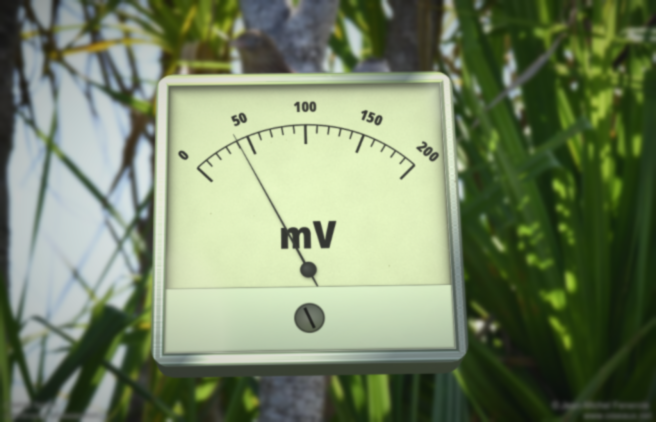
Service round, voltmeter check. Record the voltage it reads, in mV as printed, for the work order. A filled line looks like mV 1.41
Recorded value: mV 40
